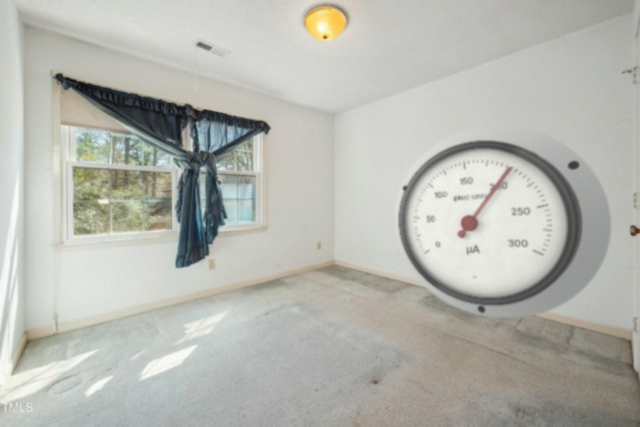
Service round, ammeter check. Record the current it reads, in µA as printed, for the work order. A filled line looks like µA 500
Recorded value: µA 200
